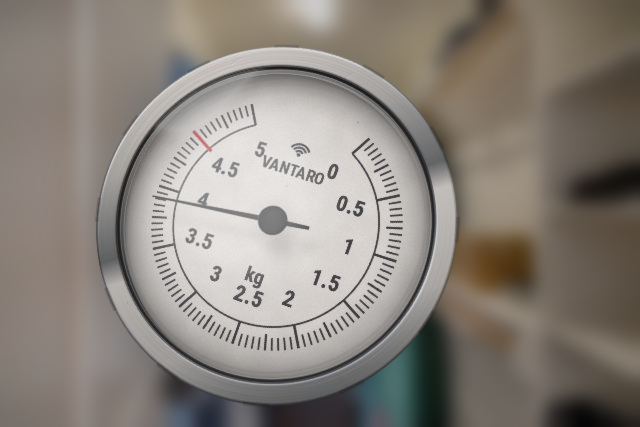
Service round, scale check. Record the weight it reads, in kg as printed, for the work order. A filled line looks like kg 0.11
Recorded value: kg 3.9
